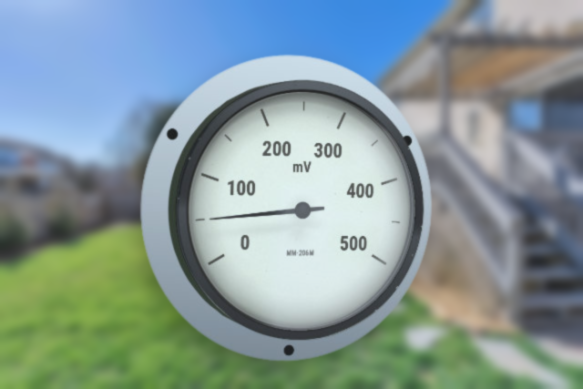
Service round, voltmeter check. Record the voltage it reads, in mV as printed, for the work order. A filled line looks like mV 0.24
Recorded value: mV 50
